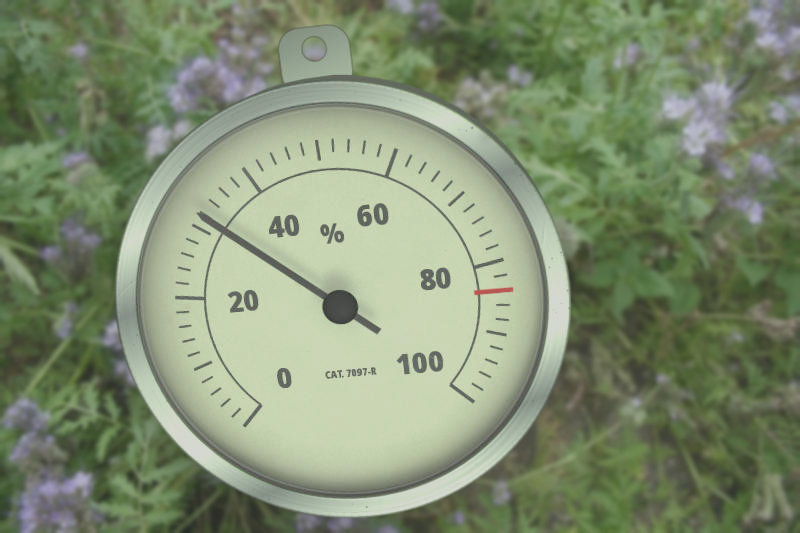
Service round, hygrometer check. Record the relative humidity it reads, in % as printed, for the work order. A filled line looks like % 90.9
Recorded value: % 32
